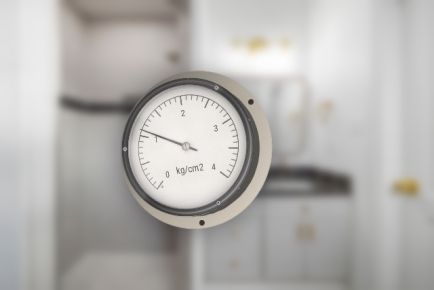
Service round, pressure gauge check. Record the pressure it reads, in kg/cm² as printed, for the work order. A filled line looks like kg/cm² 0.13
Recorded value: kg/cm² 1.1
